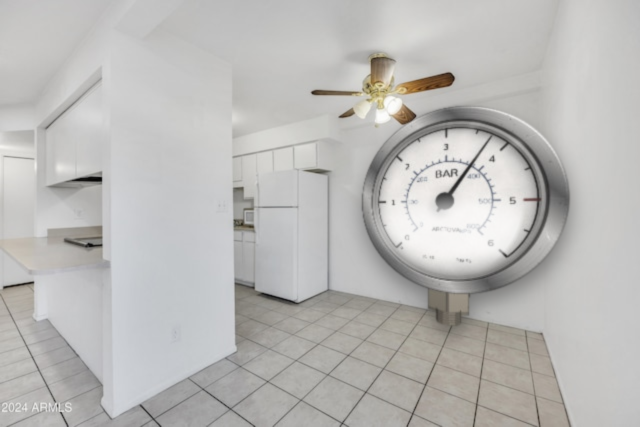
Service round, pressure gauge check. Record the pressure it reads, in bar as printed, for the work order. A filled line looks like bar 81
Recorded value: bar 3.75
